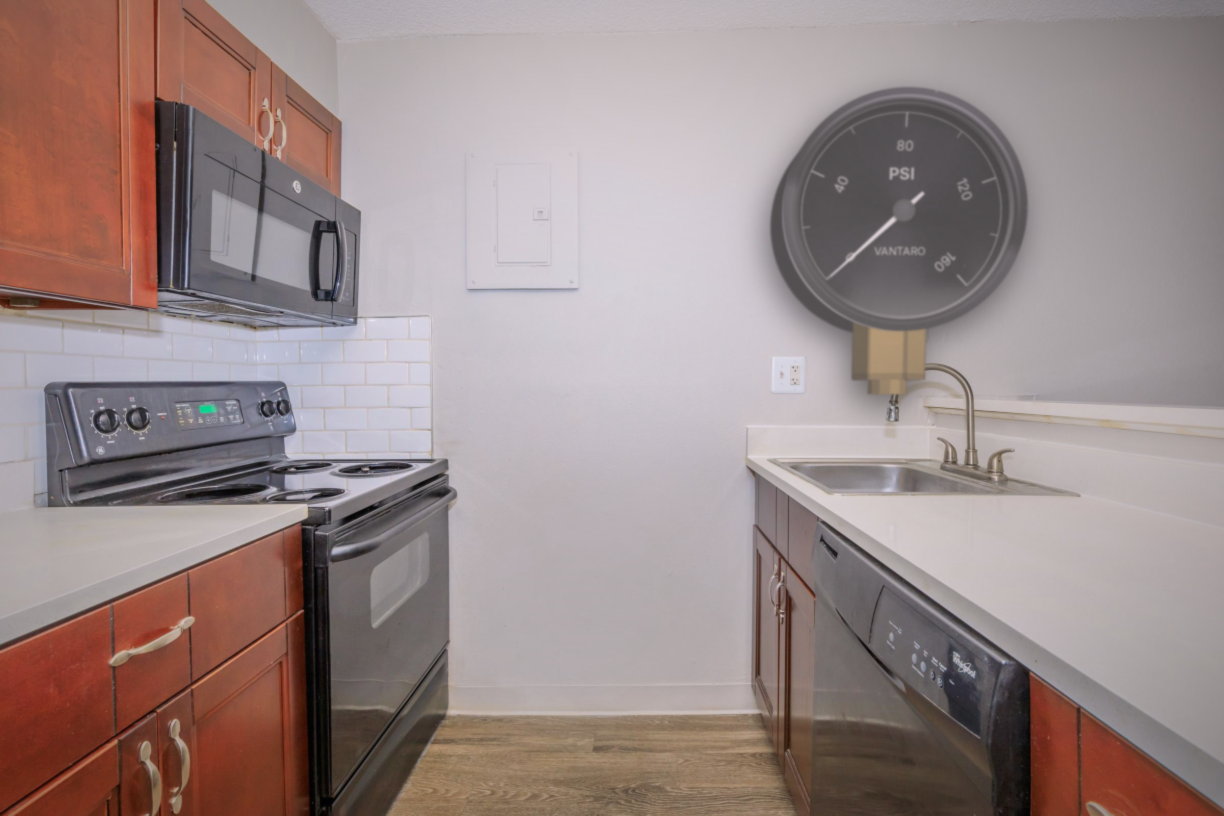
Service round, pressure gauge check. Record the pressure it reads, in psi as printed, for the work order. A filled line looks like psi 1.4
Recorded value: psi 0
